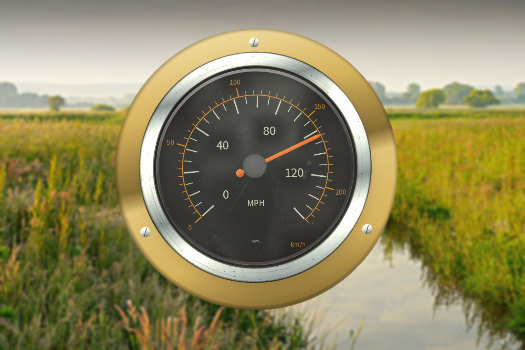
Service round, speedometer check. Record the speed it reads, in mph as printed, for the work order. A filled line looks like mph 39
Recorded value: mph 102.5
